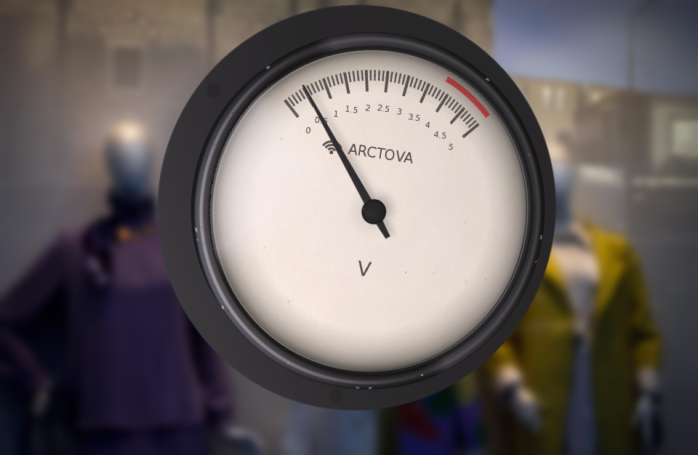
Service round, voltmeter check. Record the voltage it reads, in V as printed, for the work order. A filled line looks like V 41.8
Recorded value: V 0.5
